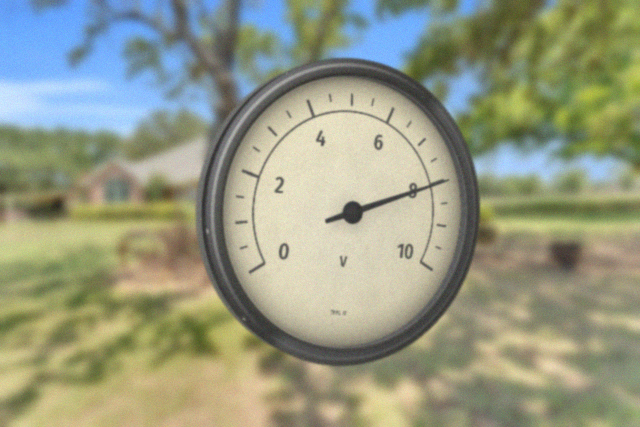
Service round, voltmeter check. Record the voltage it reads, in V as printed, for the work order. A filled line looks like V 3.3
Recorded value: V 8
